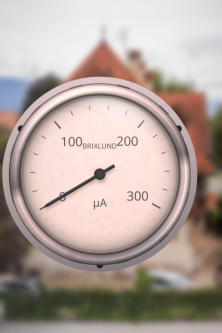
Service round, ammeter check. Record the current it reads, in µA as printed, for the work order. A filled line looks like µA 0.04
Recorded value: µA 0
